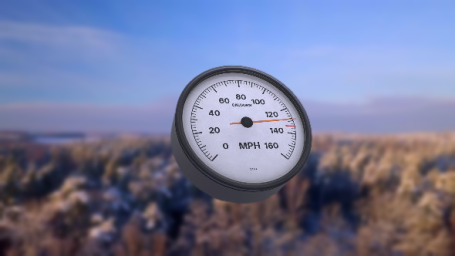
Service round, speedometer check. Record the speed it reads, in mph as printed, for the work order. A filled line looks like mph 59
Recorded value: mph 130
